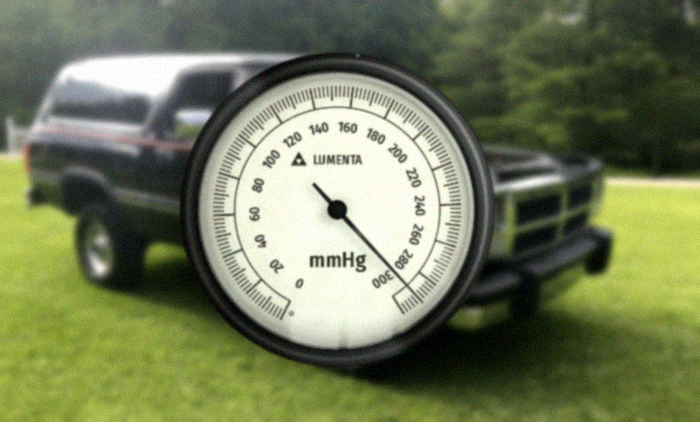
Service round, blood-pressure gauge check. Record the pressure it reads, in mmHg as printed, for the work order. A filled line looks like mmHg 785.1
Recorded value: mmHg 290
